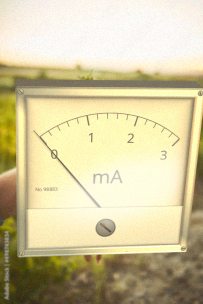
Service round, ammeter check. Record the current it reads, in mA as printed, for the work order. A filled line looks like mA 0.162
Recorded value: mA 0
